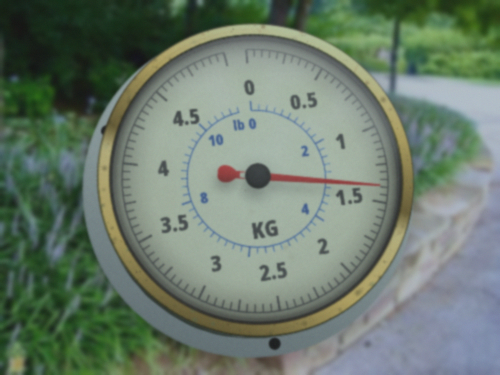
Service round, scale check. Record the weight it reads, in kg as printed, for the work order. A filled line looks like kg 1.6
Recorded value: kg 1.4
